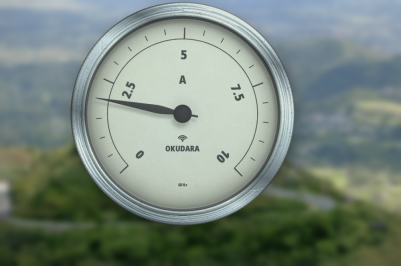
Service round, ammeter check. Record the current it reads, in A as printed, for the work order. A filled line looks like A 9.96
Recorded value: A 2
